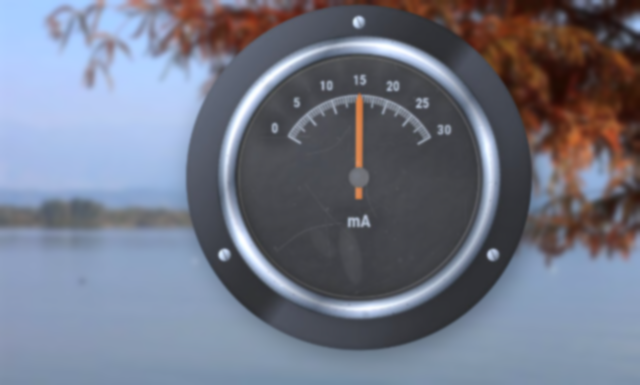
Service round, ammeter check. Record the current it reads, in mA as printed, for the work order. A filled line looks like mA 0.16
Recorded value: mA 15
